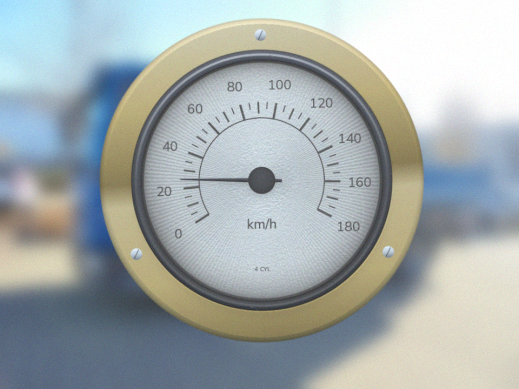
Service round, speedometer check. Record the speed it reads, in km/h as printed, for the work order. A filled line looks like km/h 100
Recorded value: km/h 25
